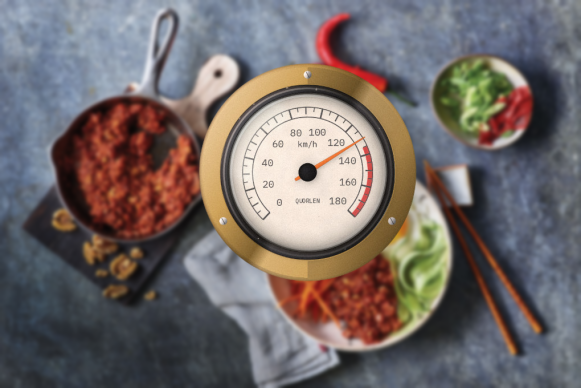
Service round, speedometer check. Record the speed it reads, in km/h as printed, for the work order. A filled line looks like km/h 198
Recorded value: km/h 130
